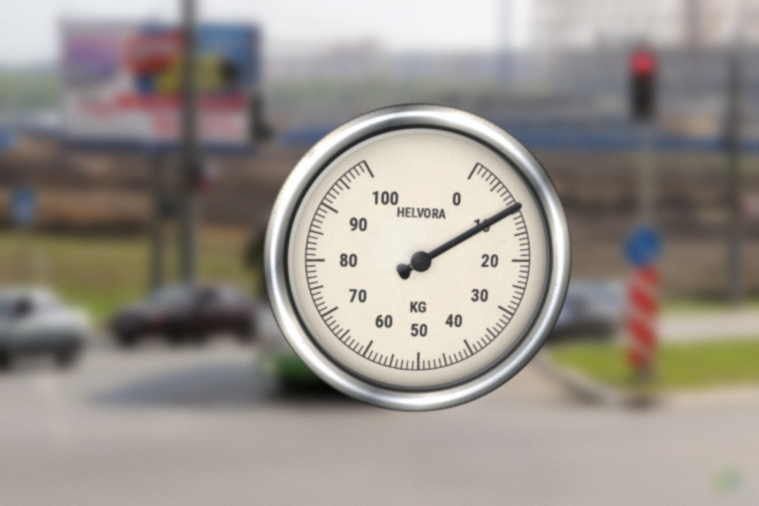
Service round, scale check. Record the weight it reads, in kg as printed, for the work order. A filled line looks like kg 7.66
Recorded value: kg 10
